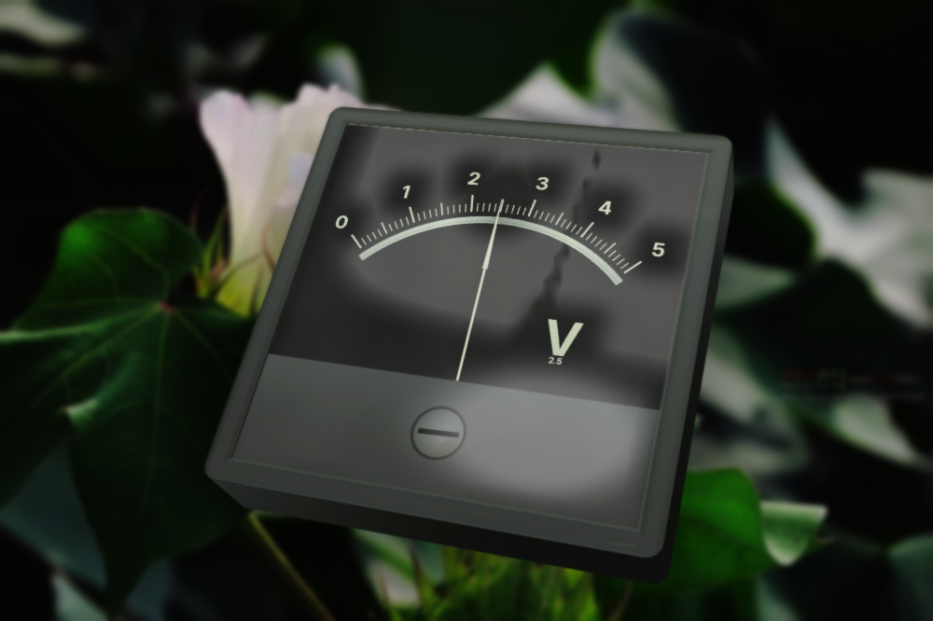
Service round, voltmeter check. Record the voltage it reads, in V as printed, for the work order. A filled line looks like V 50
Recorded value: V 2.5
